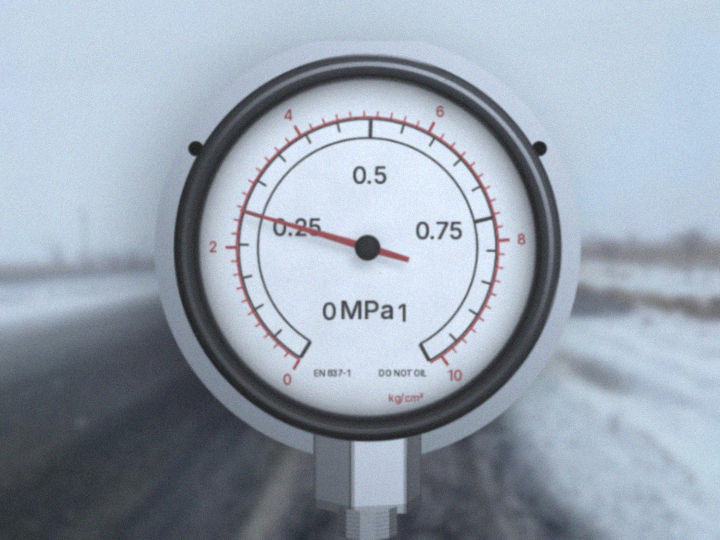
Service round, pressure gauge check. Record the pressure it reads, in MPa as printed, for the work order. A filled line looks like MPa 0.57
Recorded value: MPa 0.25
